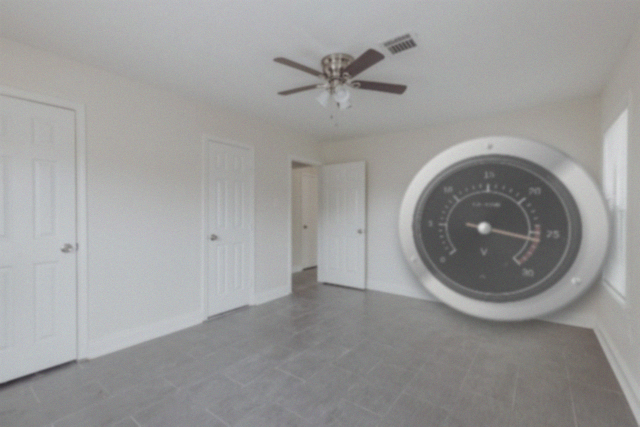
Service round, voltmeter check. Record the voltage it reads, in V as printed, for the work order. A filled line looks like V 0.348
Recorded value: V 26
